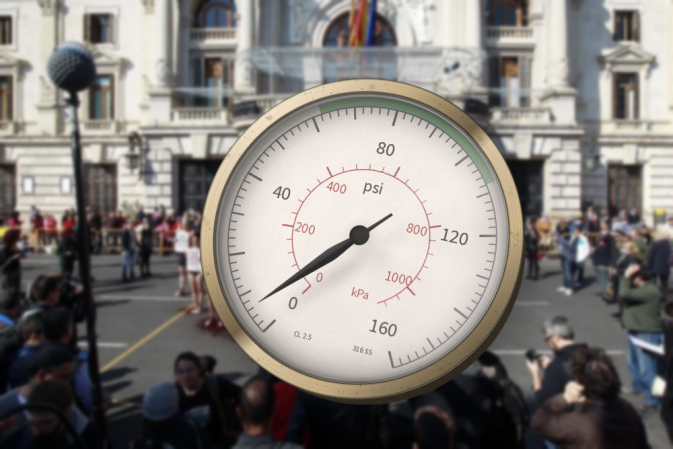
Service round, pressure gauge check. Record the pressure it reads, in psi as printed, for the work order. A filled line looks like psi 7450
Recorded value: psi 6
